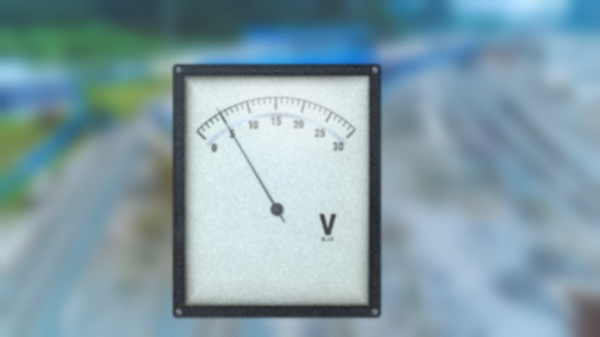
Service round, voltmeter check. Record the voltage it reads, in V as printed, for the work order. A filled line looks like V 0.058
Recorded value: V 5
